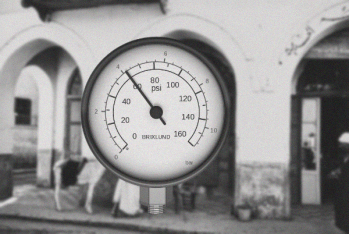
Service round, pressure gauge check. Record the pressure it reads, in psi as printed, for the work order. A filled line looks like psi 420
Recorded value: psi 60
